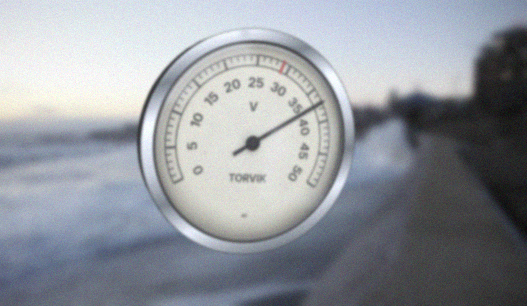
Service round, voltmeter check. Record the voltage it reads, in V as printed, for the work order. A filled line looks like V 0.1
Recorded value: V 37
